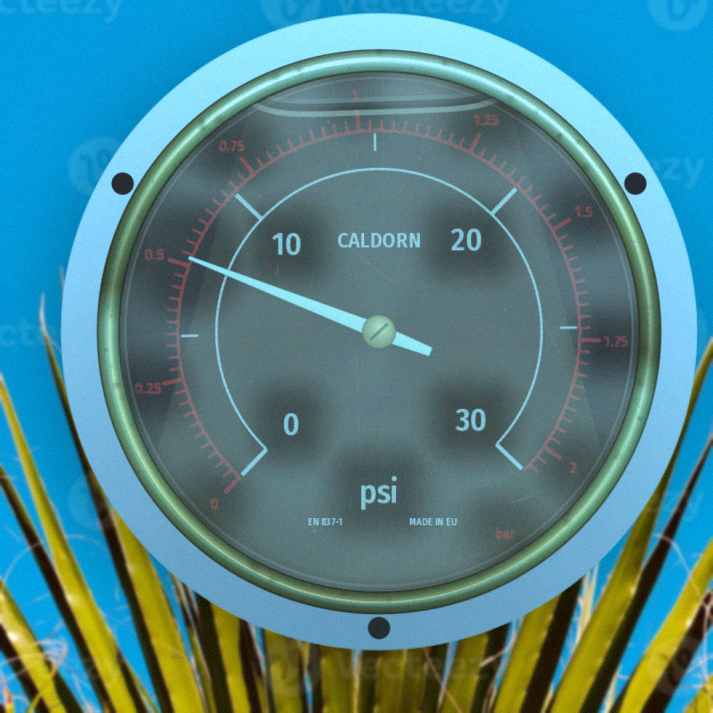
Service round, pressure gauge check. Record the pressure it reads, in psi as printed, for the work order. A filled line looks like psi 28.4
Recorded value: psi 7.5
